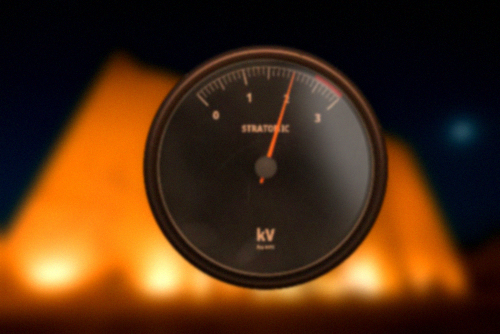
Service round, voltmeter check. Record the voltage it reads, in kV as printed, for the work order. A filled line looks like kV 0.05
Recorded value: kV 2
